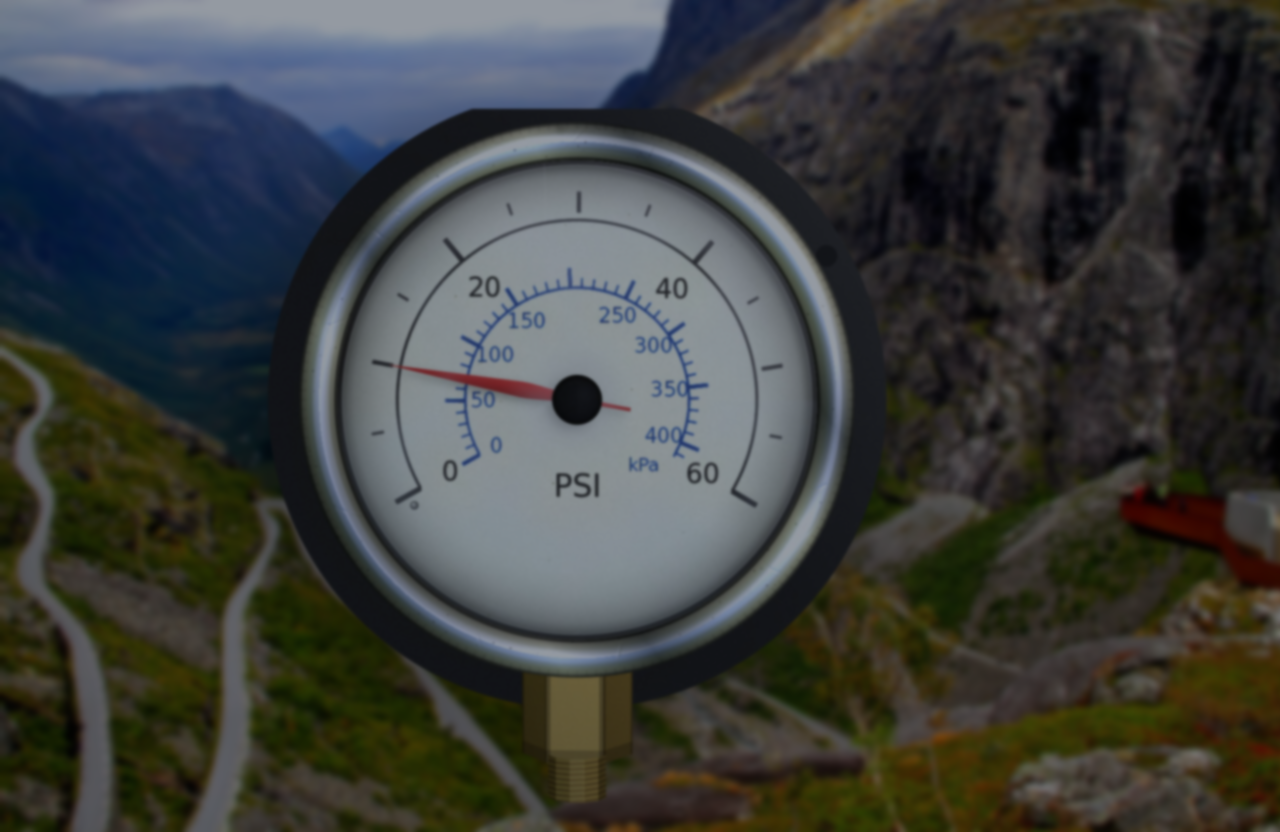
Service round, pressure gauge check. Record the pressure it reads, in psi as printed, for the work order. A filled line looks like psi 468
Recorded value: psi 10
